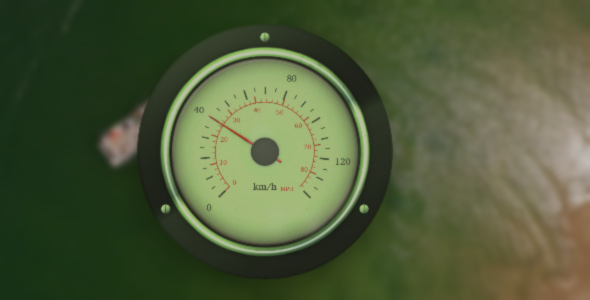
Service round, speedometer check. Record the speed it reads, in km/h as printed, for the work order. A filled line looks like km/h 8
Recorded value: km/h 40
